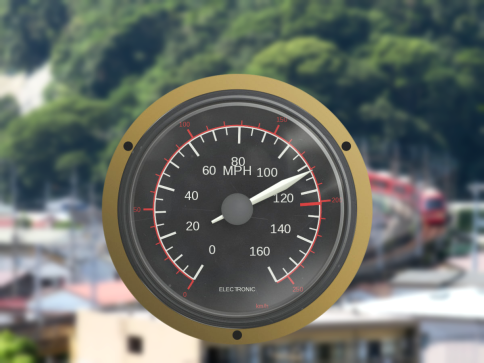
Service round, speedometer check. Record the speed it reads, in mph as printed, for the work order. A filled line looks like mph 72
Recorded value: mph 112.5
